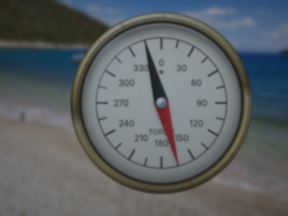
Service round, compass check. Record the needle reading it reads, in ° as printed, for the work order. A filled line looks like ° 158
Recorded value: ° 165
